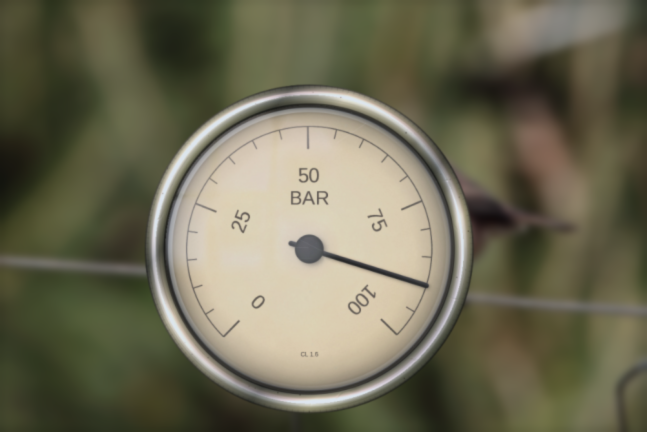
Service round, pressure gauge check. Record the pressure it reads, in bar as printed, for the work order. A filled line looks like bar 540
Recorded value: bar 90
